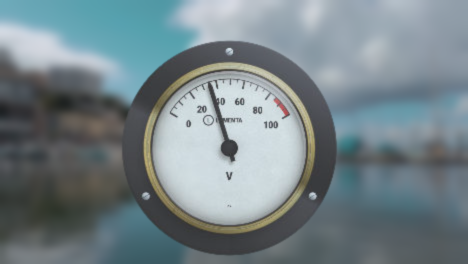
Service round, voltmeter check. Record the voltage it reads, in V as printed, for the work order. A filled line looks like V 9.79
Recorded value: V 35
